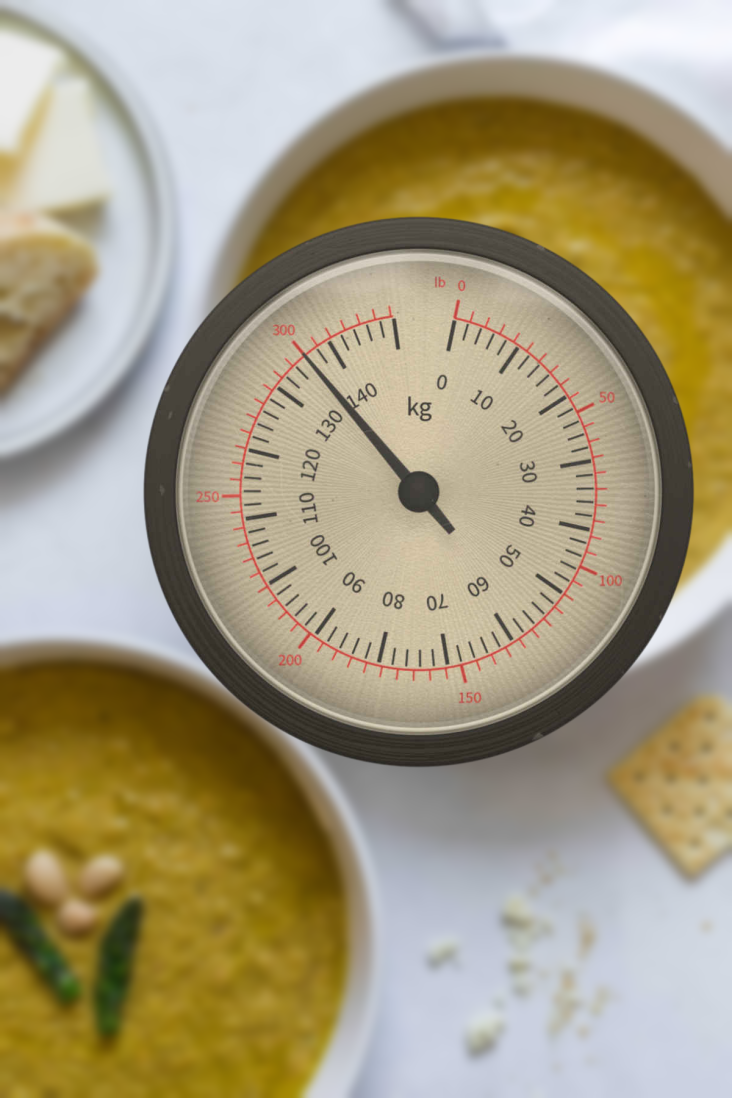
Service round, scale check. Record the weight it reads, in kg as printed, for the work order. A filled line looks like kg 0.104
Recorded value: kg 136
